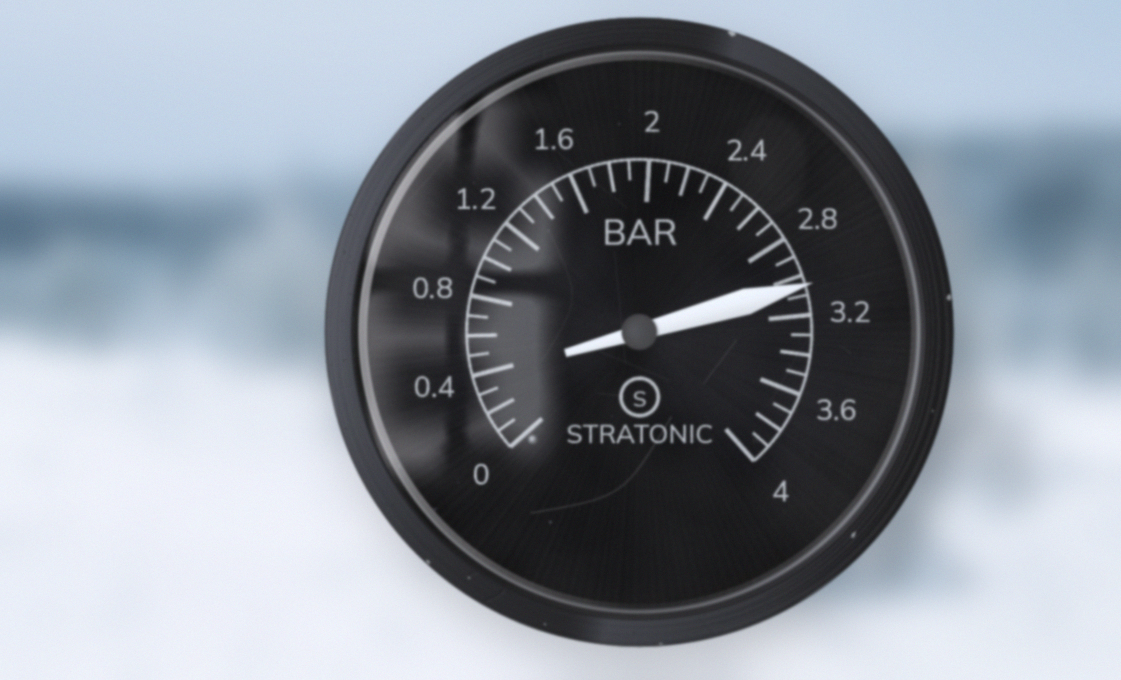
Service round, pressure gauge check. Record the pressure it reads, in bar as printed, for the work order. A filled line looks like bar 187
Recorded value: bar 3.05
